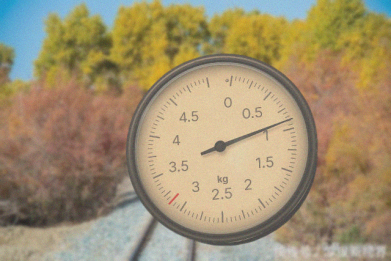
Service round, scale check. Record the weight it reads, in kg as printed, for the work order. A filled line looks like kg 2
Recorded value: kg 0.9
